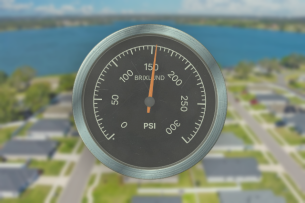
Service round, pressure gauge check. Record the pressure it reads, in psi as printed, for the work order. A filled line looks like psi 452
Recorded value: psi 155
